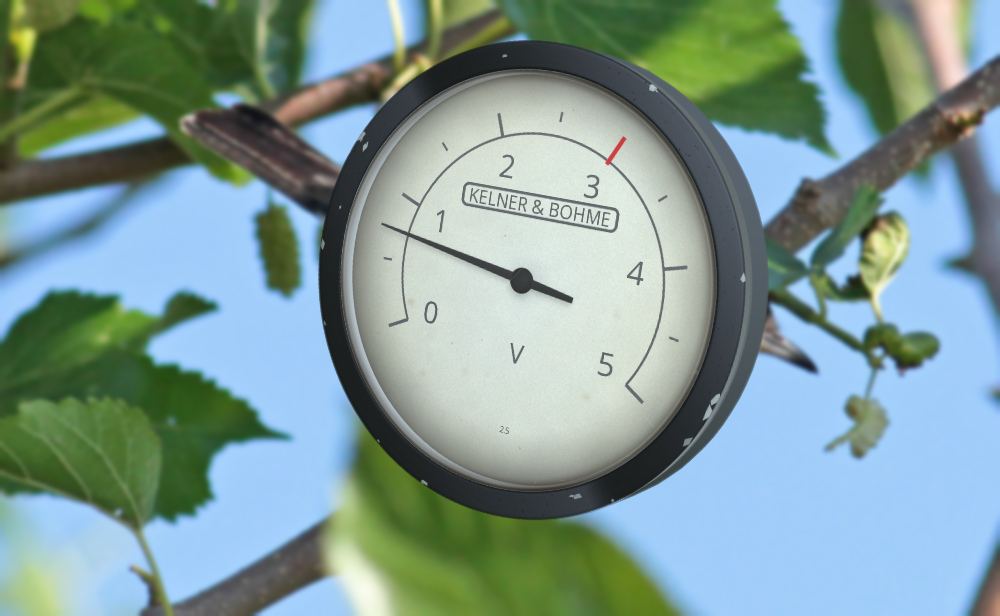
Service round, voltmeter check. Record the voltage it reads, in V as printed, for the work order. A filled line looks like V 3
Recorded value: V 0.75
